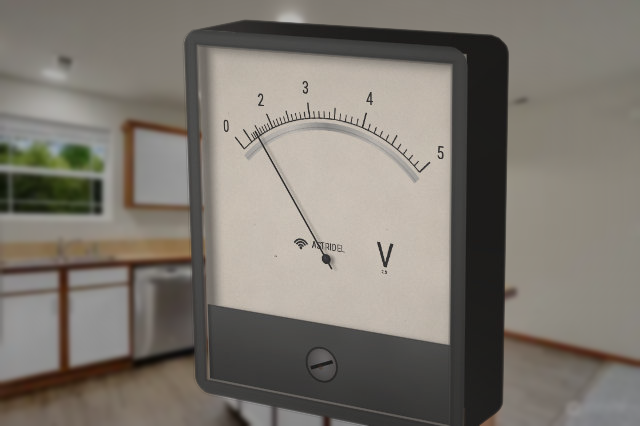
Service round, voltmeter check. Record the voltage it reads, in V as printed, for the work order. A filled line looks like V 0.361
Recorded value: V 1.5
